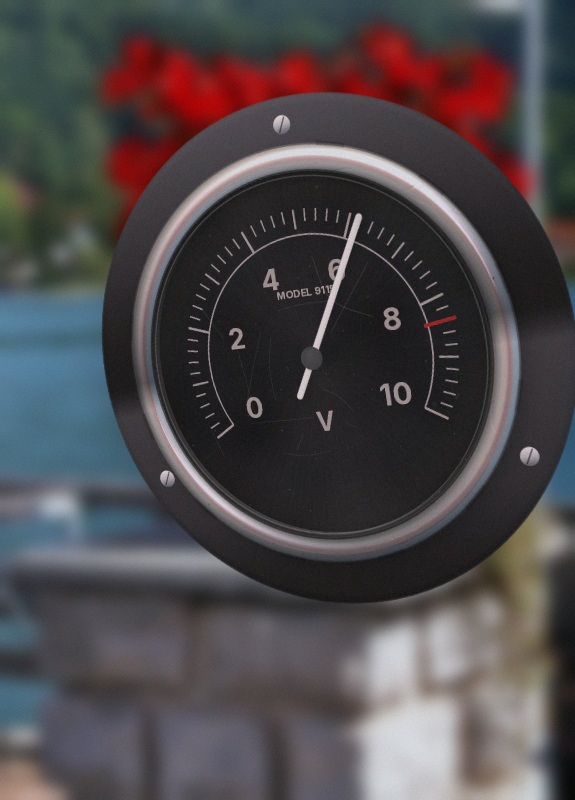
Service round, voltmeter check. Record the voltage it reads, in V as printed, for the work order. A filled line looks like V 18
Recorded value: V 6.2
